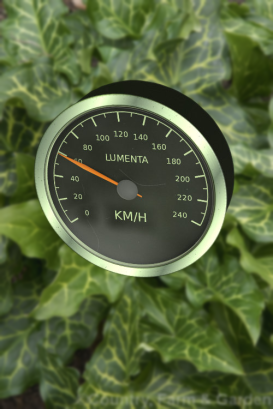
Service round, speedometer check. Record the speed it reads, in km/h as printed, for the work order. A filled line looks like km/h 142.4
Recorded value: km/h 60
